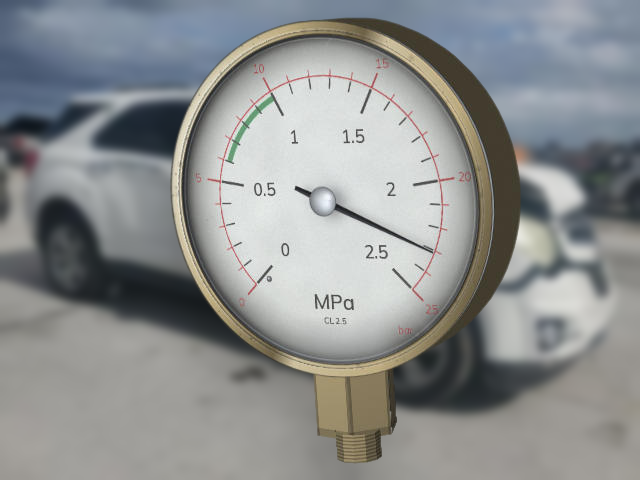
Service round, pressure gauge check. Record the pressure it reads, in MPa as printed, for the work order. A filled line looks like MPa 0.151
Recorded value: MPa 2.3
